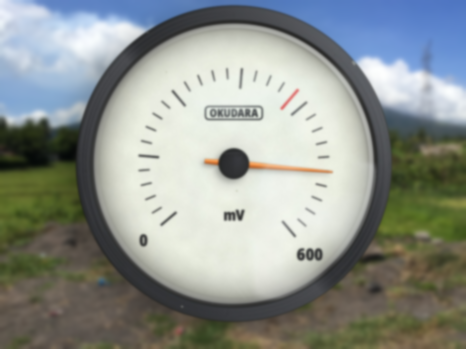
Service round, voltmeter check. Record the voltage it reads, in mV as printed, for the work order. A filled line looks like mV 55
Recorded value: mV 500
